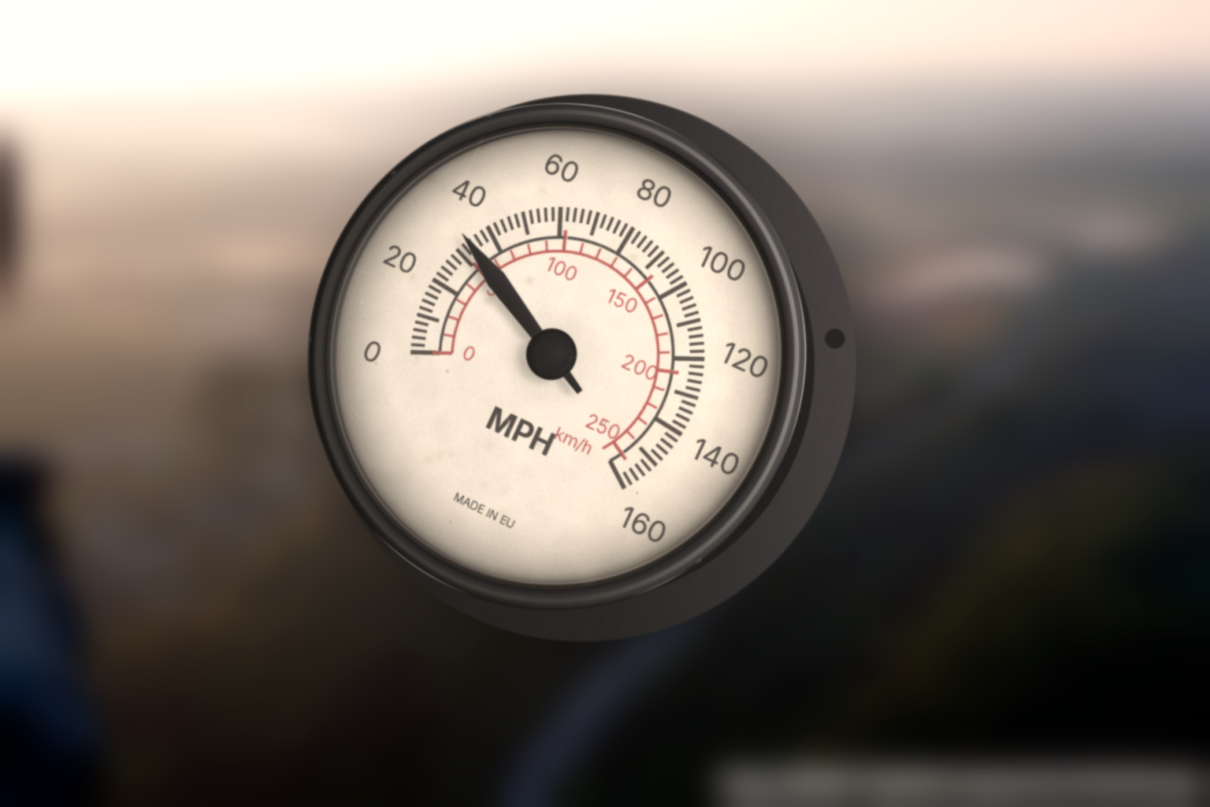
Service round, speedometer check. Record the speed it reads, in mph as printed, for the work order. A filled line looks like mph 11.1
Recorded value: mph 34
